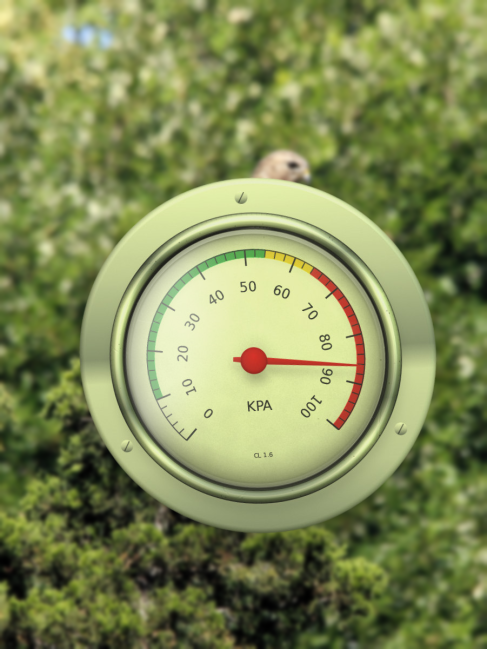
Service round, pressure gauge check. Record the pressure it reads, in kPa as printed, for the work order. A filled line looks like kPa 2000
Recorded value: kPa 86
